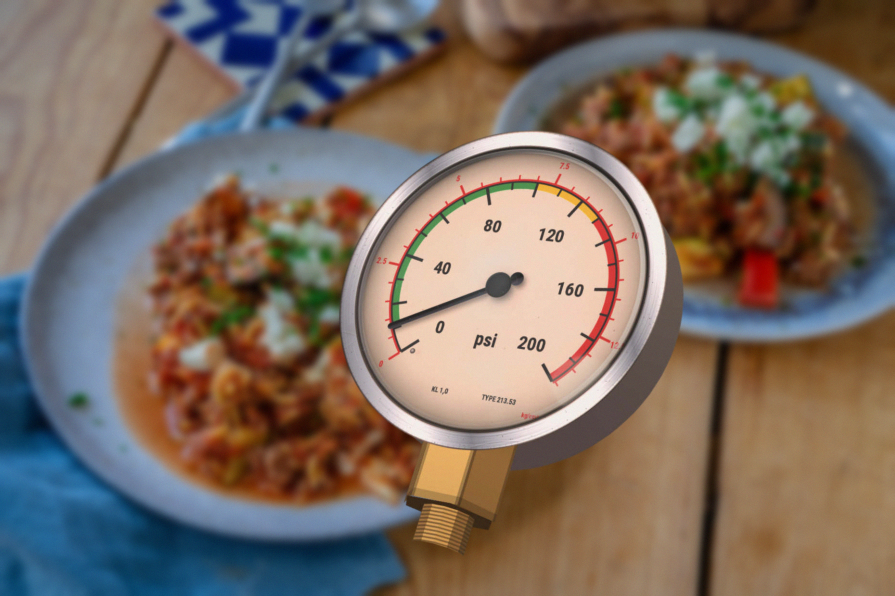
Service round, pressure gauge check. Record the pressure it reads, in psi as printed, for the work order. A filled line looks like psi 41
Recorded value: psi 10
